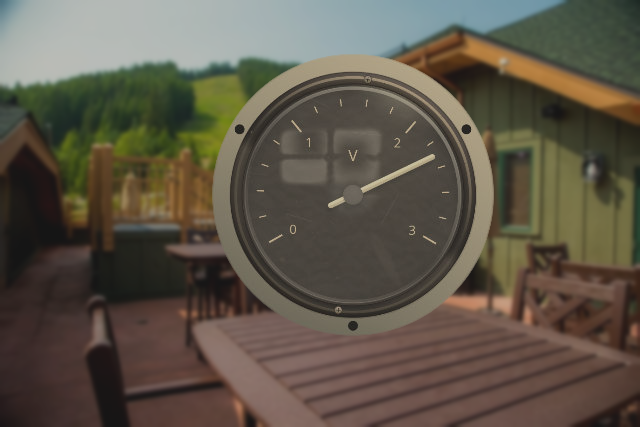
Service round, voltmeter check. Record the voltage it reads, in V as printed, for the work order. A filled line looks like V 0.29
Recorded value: V 2.3
